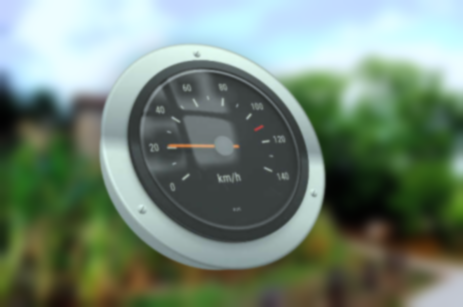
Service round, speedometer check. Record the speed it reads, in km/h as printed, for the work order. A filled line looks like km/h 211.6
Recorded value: km/h 20
